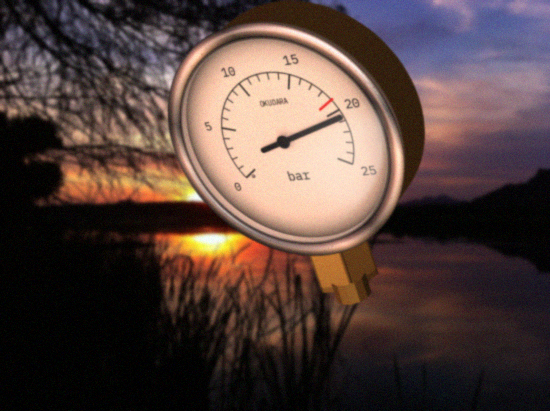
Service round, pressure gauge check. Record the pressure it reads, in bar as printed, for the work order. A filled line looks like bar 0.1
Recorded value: bar 20.5
